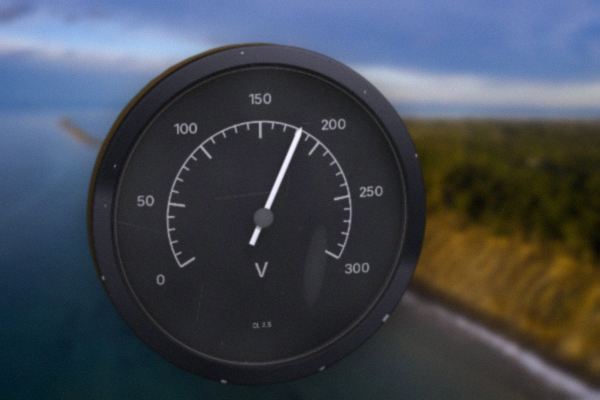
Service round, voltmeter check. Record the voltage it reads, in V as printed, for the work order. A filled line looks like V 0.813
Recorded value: V 180
